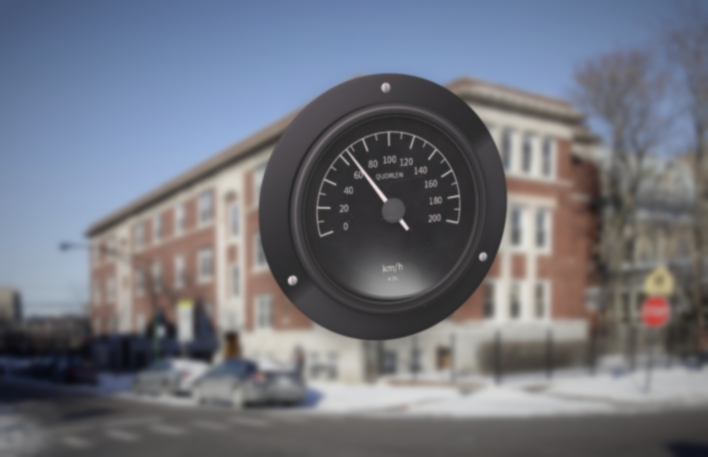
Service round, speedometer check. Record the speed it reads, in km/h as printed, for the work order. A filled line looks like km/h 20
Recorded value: km/h 65
